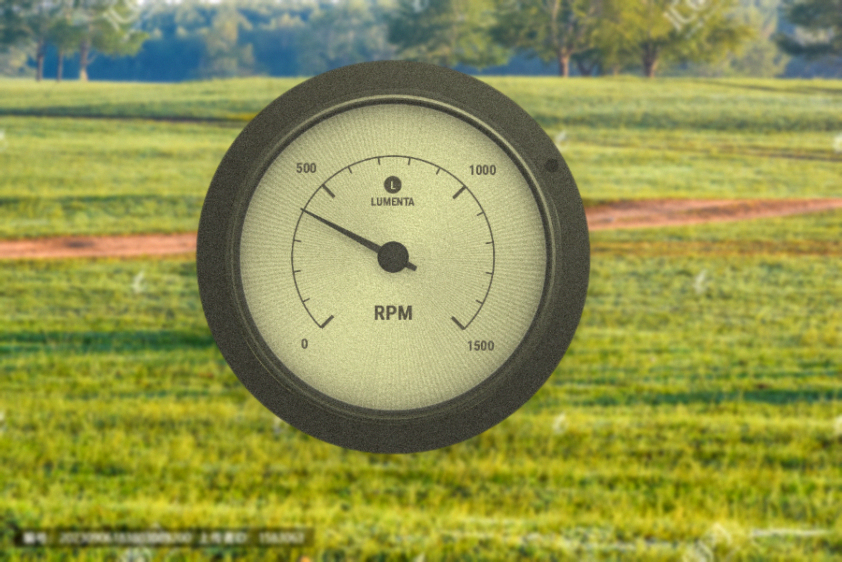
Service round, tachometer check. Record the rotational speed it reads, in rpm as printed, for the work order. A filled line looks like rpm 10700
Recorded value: rpm 400
